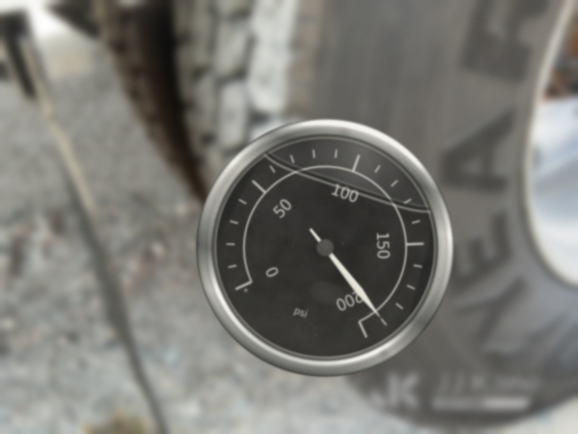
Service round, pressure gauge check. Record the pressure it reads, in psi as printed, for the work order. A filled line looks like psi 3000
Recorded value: psi 190
